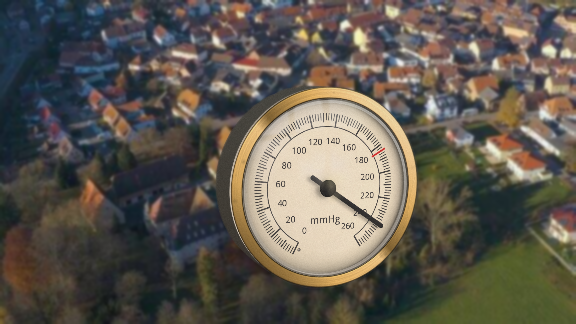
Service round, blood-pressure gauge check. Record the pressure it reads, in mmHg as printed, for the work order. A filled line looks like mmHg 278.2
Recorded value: mmHg 240
